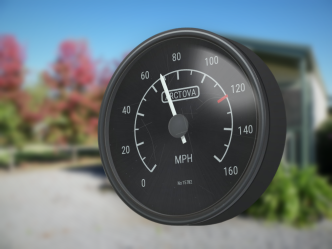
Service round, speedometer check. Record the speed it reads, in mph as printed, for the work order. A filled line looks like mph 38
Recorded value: mph 70
